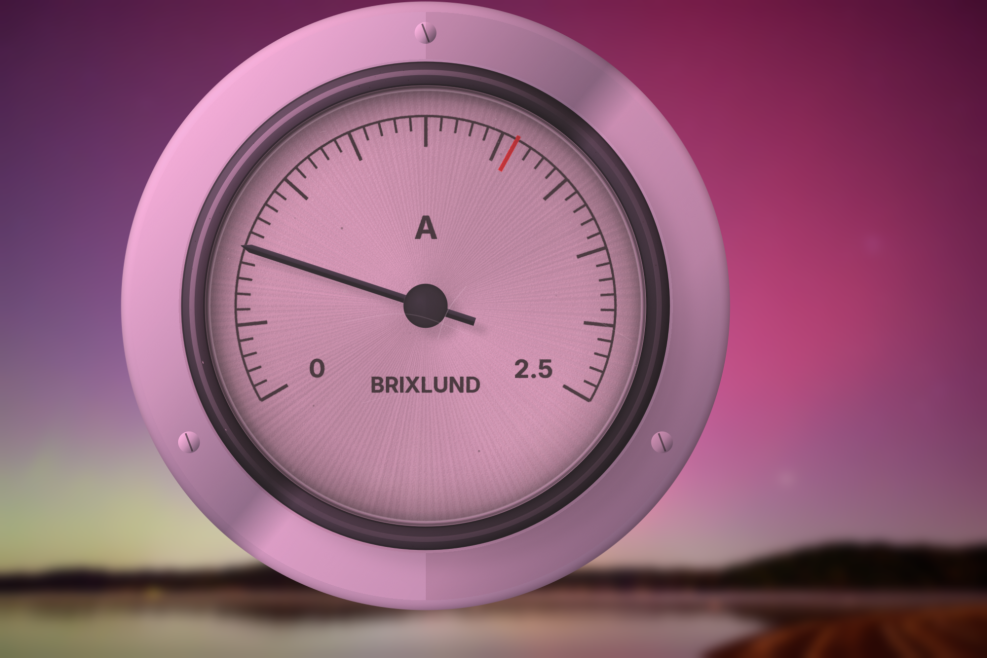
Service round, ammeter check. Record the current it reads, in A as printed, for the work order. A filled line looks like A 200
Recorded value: A 0.5
